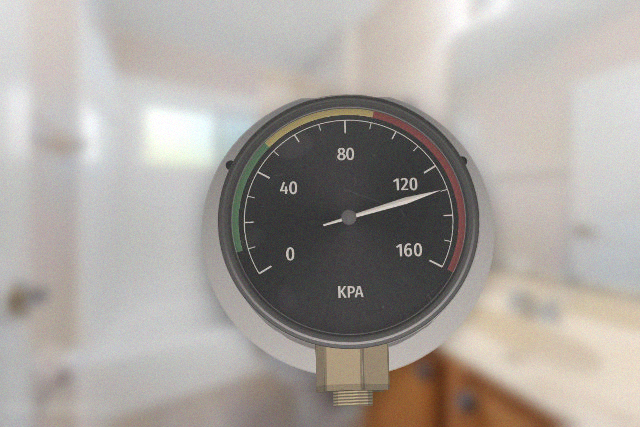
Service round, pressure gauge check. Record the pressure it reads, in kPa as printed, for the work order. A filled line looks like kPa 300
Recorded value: kPa 130
